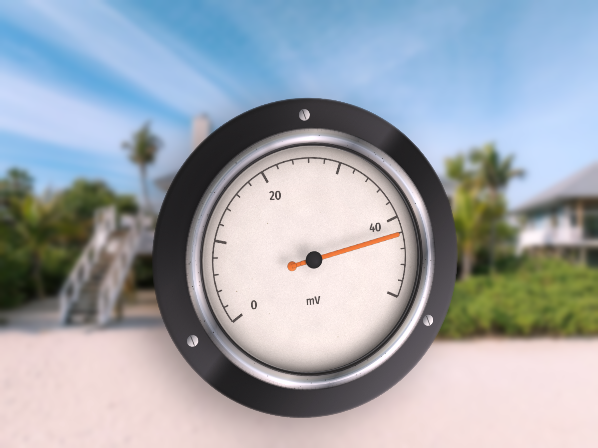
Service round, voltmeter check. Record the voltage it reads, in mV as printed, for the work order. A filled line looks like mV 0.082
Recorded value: mV 42
